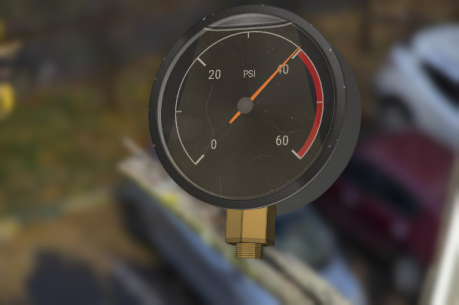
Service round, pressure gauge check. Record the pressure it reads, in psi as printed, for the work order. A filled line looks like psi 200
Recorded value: psi 40
